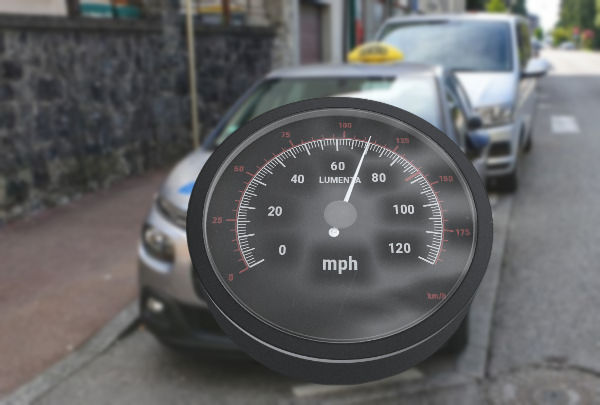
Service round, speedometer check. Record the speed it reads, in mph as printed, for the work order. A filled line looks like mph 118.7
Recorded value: mph 70
